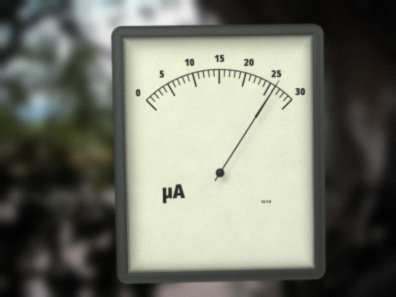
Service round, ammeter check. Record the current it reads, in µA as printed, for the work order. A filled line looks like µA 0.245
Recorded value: µA 26
